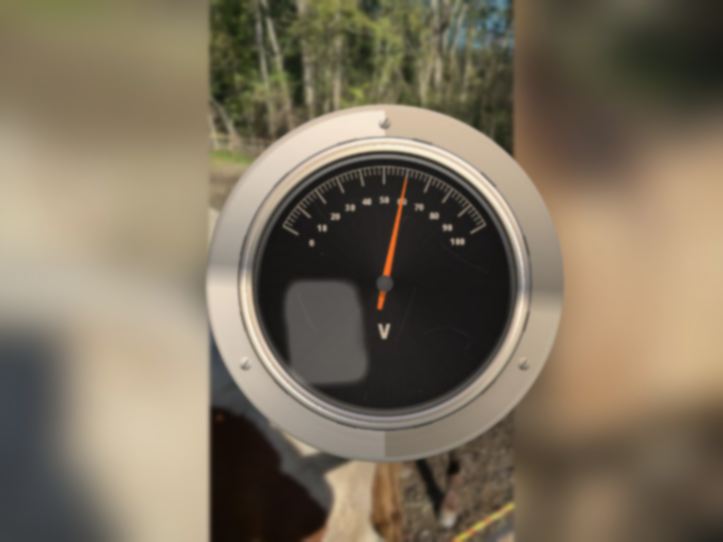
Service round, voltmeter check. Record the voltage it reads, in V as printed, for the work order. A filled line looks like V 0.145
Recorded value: V 60
